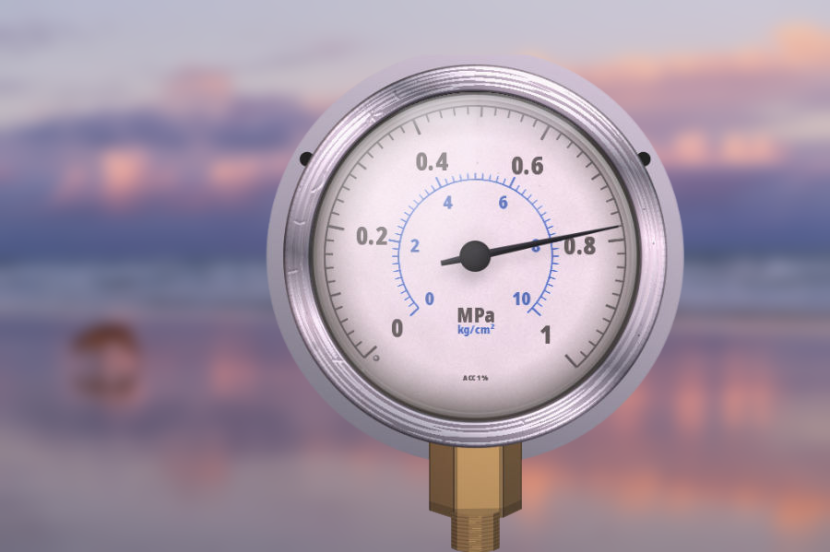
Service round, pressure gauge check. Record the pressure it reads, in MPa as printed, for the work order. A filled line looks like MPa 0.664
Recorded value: MPa 0.78
